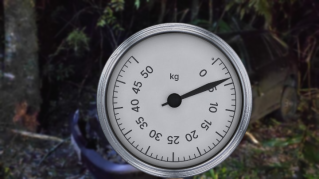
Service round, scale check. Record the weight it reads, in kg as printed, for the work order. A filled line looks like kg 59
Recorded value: kg 4
